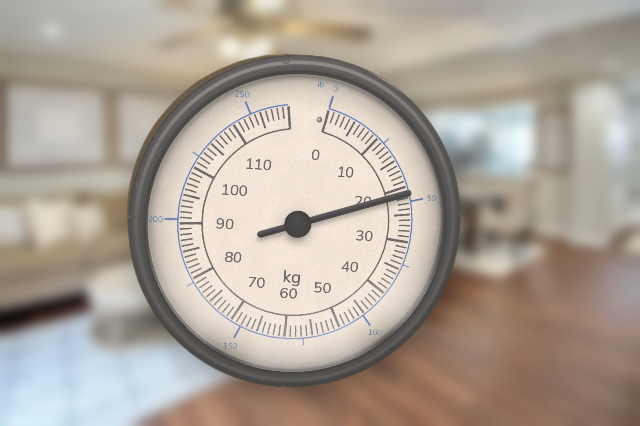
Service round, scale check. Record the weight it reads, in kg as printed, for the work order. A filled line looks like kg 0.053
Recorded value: kg 21
